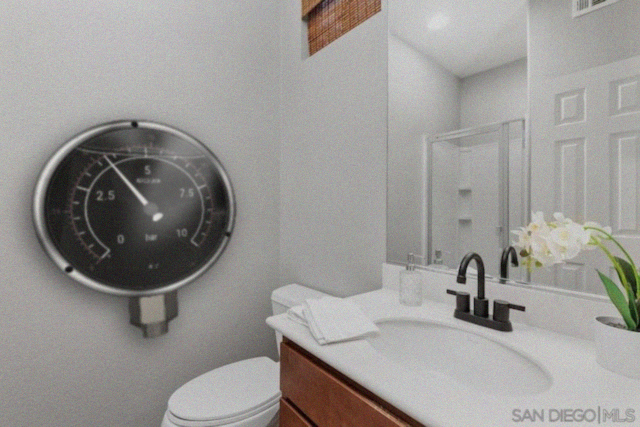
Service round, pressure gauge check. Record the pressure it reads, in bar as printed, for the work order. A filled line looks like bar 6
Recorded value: bar 3.75
